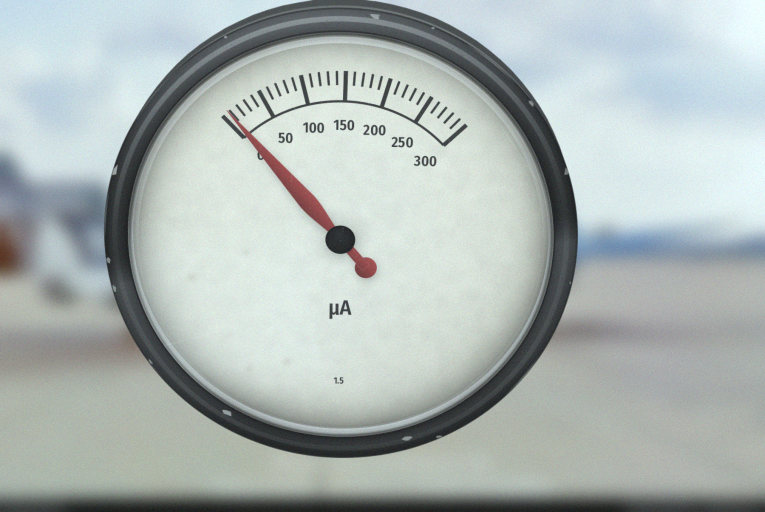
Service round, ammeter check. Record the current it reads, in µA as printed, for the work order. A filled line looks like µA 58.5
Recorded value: µA 10
